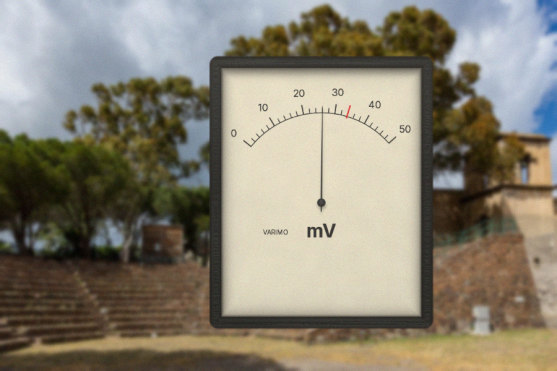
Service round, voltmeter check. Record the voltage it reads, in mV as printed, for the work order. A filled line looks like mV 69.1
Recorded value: mV 26
